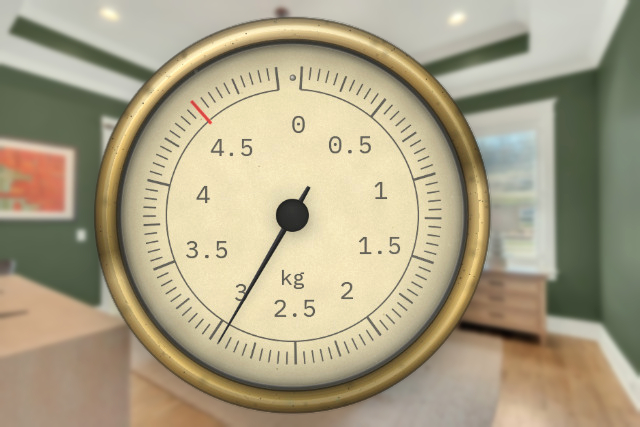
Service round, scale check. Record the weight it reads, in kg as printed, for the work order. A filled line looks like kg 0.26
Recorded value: kg 2.95
